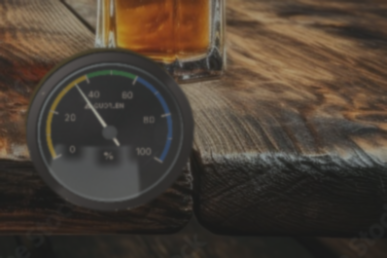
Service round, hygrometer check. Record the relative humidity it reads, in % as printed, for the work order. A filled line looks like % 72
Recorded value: % 35
